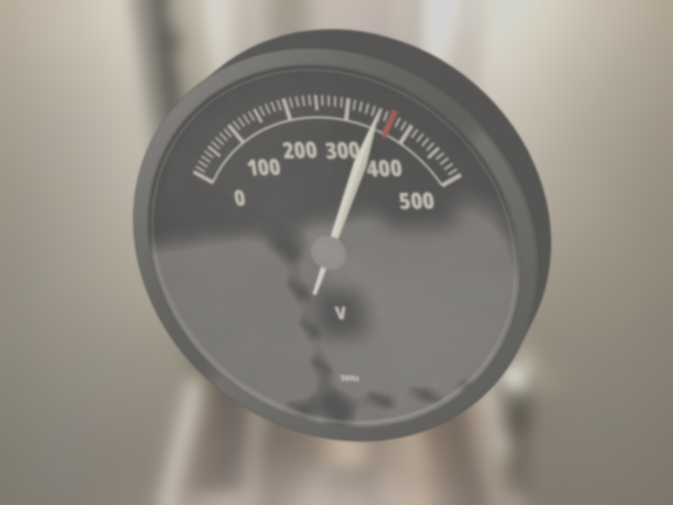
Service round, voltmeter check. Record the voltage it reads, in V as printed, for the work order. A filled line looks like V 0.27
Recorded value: V 350
